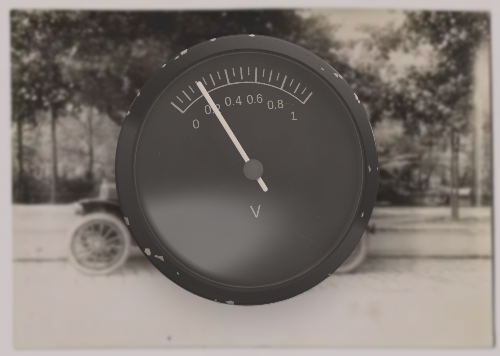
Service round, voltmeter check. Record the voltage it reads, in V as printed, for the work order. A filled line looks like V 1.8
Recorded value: V 0.2
